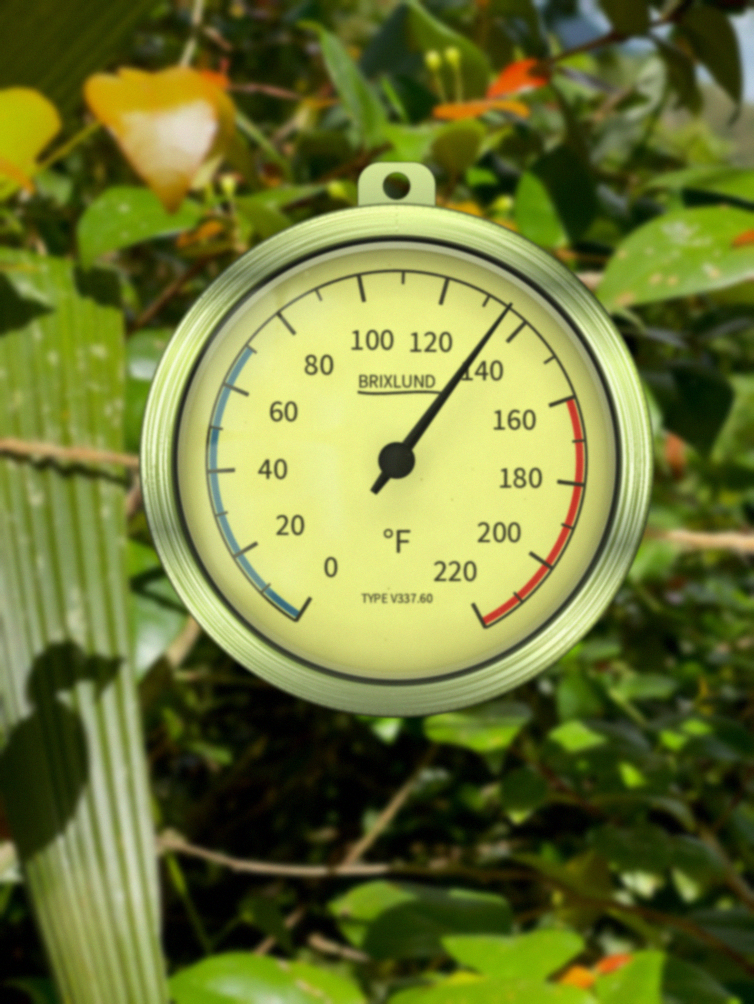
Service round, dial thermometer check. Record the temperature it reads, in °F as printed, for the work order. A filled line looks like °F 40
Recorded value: °F 135
